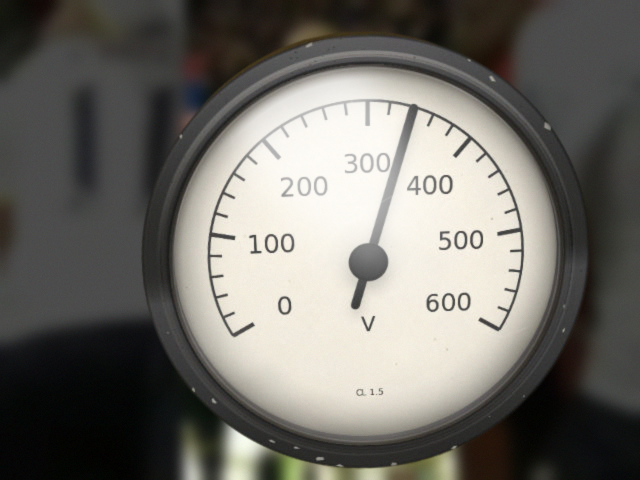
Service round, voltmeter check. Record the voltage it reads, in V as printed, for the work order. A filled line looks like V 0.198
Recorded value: V 340
